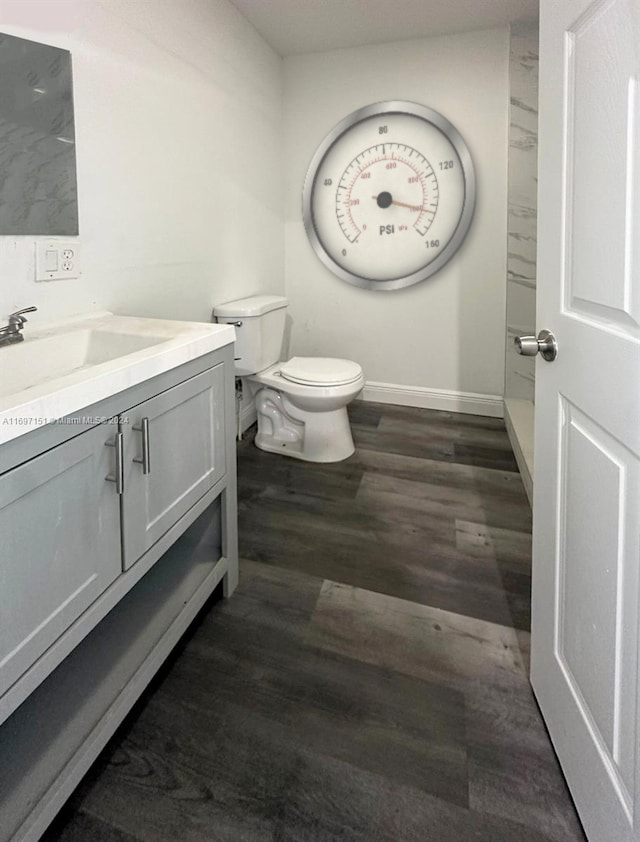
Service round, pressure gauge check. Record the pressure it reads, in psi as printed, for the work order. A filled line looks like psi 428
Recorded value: psi 145
